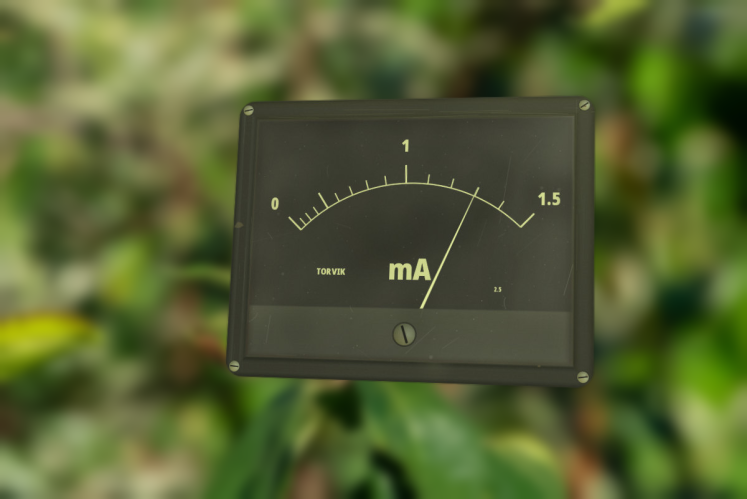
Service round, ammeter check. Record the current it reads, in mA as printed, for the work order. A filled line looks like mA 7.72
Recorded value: mA 1.3
